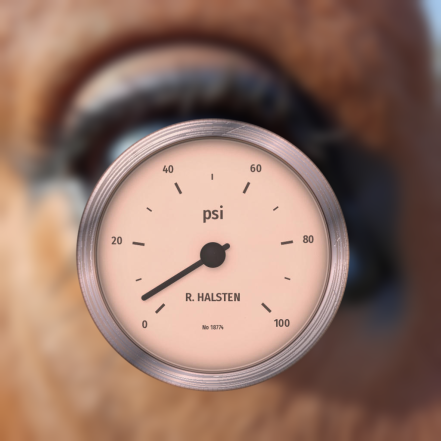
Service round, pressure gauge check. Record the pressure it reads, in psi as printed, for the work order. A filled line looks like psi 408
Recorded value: psi 5
